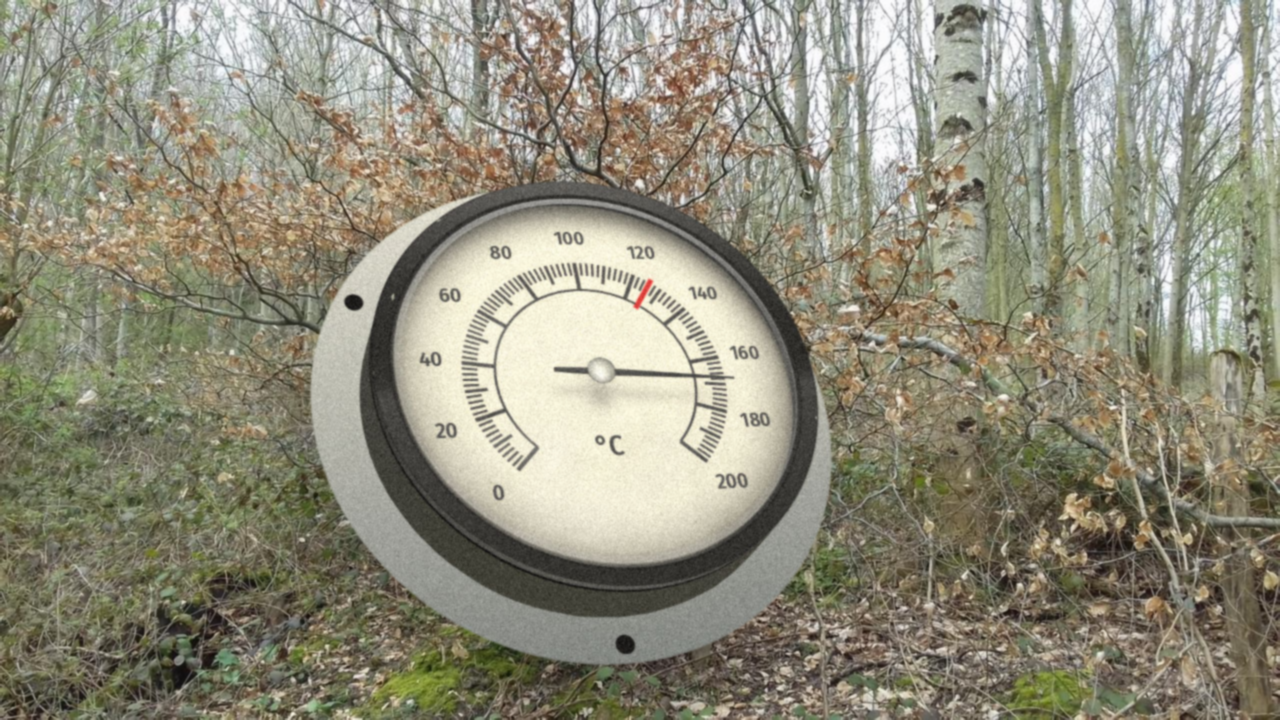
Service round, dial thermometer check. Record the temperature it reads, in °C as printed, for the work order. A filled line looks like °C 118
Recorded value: °C 170
